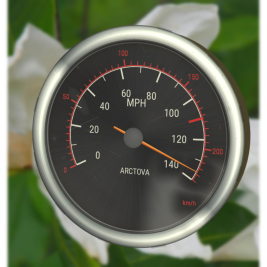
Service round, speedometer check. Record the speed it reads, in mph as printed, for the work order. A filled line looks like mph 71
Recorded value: mph 135
